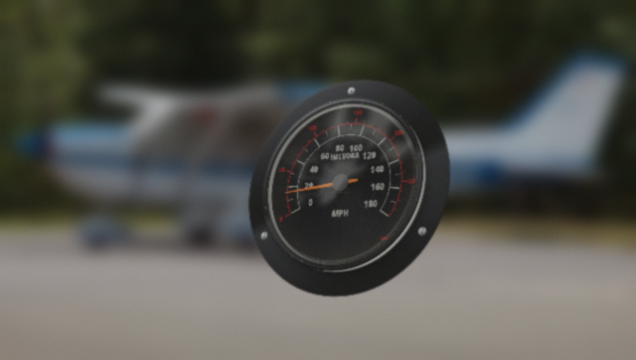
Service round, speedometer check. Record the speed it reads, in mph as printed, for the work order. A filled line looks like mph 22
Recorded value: mph 15
